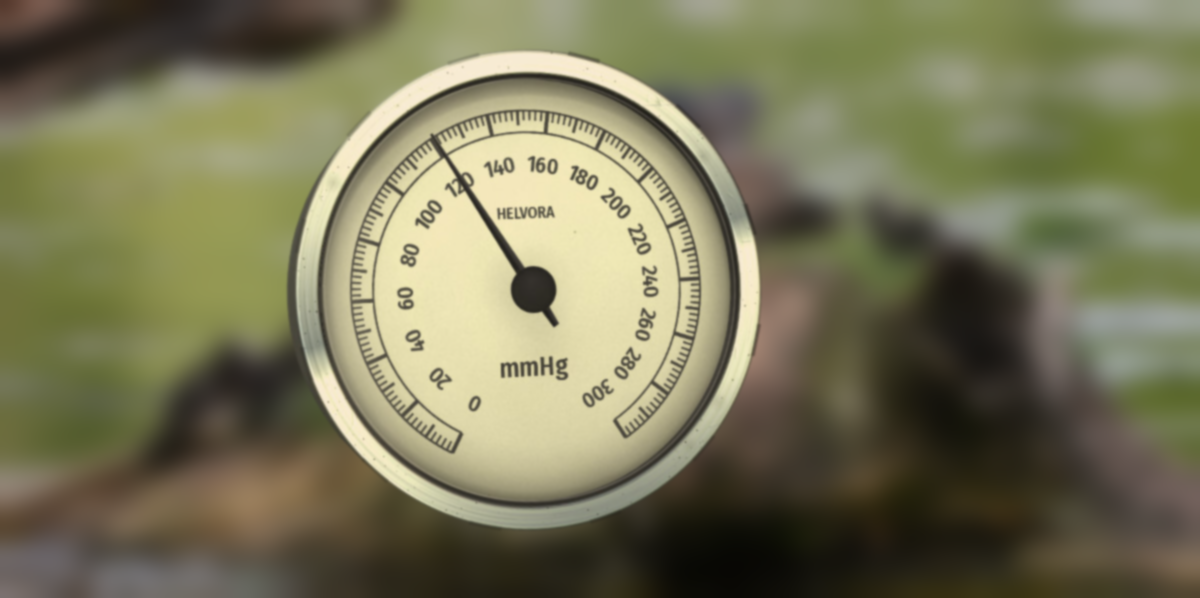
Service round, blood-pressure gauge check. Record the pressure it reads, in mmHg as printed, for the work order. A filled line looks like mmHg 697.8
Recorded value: mmHg 120
